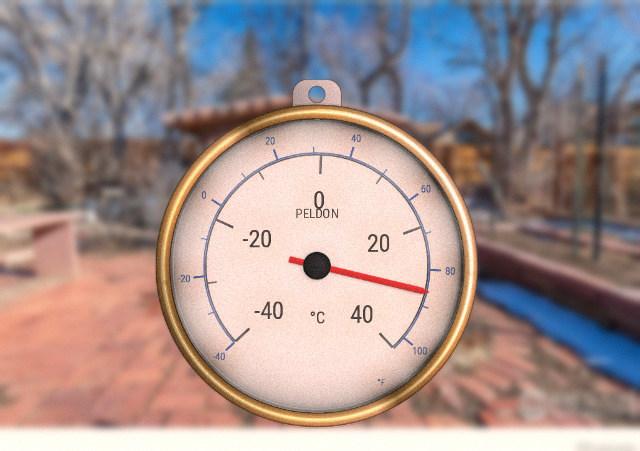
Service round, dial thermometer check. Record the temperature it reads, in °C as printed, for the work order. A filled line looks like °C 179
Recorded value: °C 30
